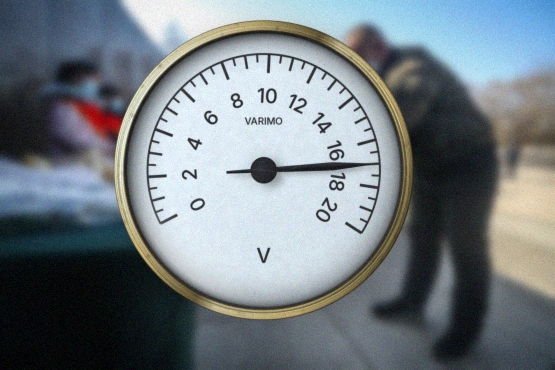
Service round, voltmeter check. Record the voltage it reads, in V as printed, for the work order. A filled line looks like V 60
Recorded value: V 17
